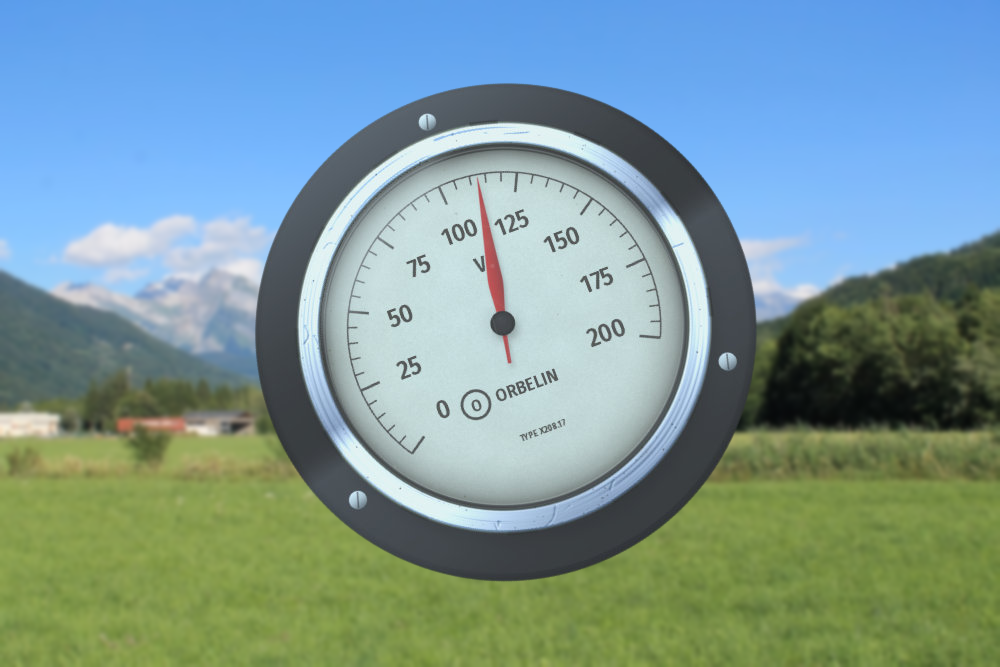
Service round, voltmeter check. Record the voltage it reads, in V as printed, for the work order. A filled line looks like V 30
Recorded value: V 112.5
